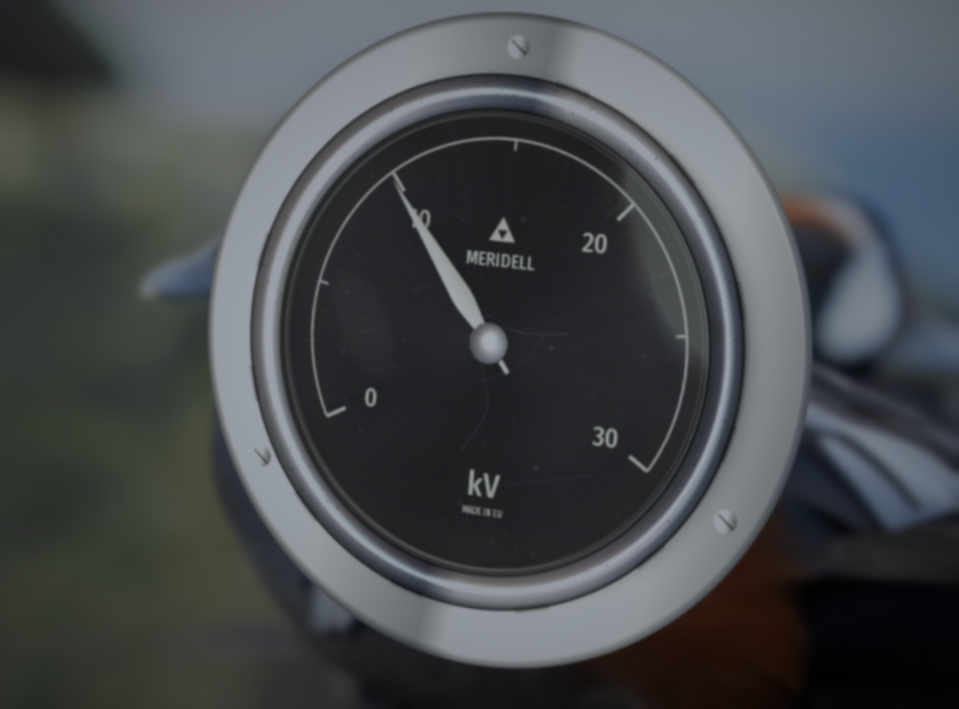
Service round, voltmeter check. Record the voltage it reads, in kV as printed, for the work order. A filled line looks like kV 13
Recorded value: kV 10
